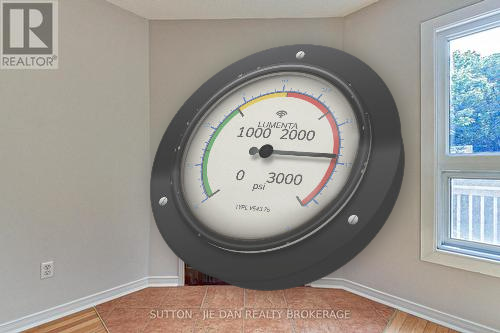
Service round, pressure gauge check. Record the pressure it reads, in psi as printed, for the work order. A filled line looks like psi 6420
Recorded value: psi 2500
